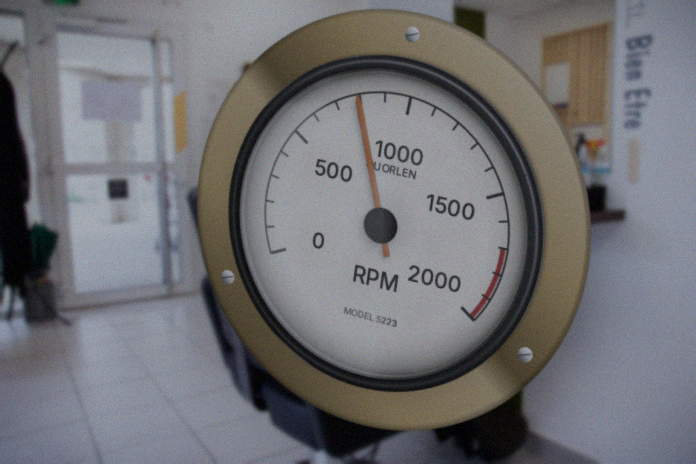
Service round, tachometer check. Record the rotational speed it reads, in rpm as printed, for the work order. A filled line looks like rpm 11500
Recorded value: rpm 800
